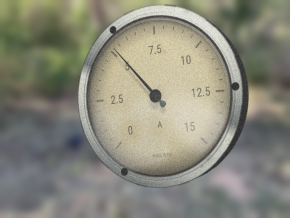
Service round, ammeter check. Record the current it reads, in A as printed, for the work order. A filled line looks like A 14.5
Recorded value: A 5.25
